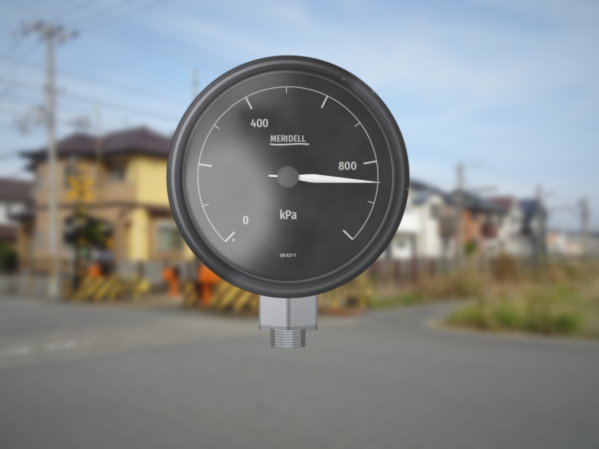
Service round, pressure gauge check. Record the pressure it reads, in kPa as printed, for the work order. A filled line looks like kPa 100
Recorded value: kPa 850
